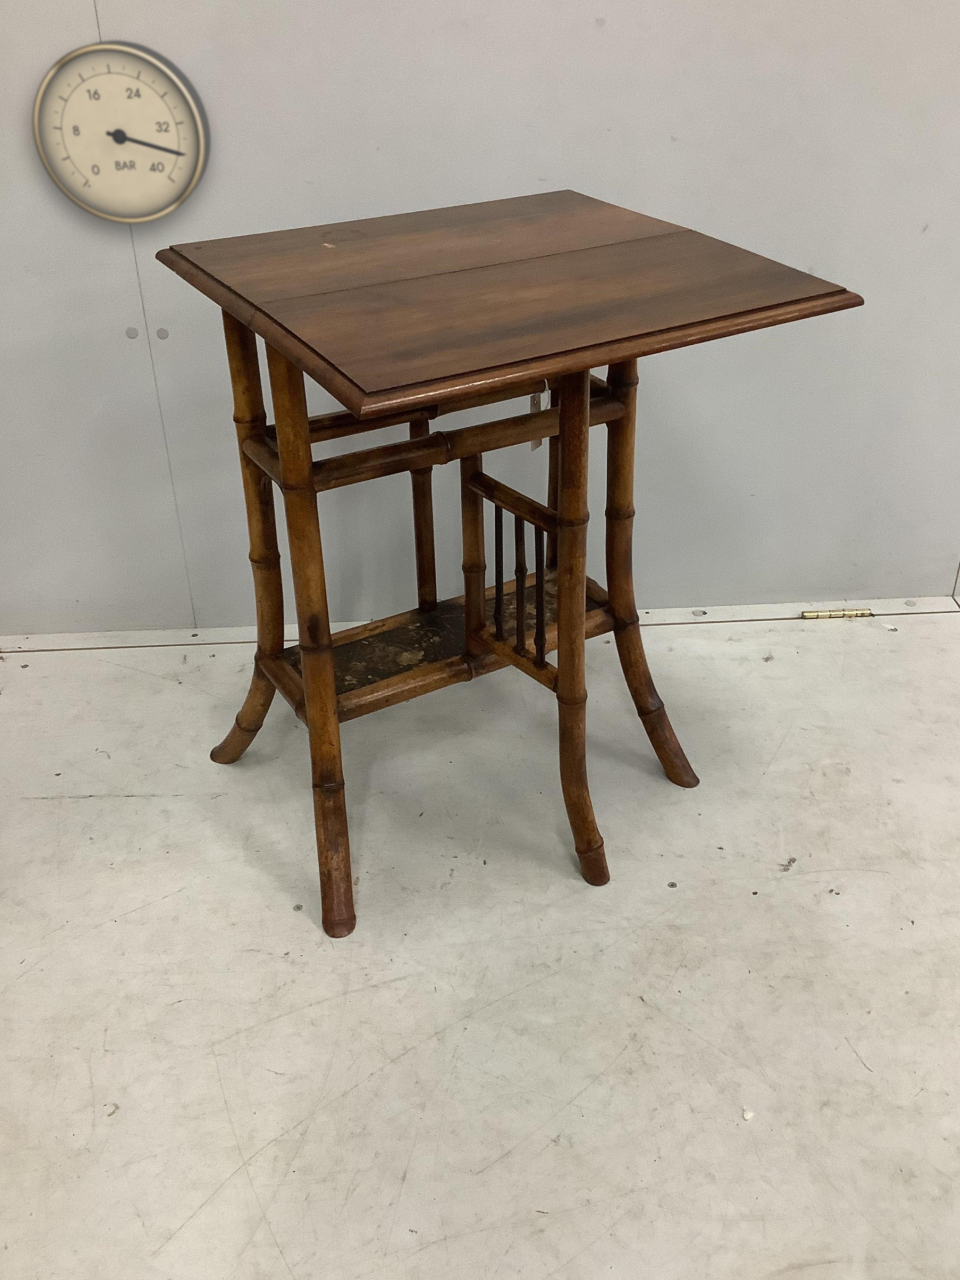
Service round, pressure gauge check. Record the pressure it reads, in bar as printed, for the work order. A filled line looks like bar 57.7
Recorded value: bar 36
